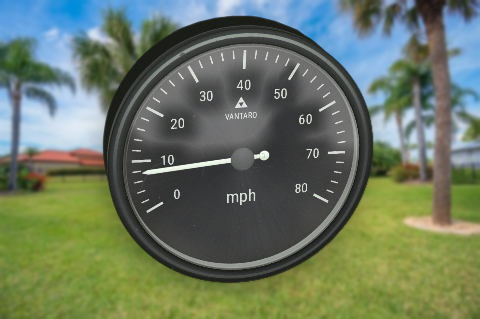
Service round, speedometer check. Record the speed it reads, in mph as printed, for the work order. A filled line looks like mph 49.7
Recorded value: mph 8
